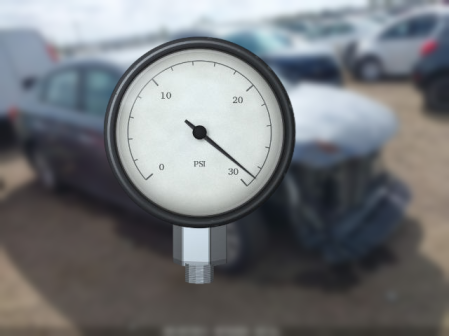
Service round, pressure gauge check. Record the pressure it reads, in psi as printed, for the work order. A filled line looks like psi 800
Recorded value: psi 29
